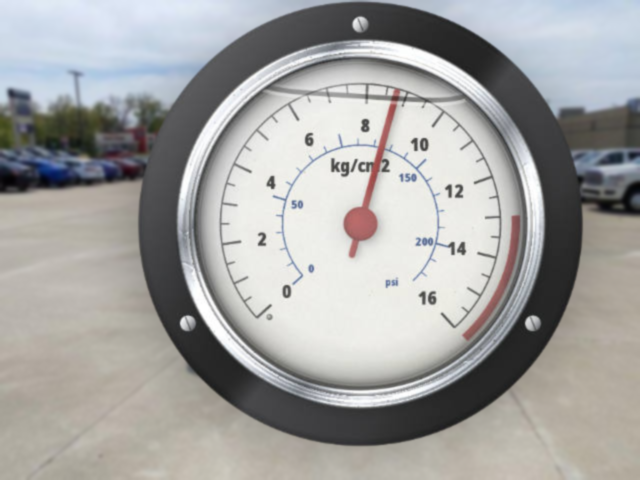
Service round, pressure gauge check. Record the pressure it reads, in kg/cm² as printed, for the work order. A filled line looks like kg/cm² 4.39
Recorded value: kg/cm² 8.75
